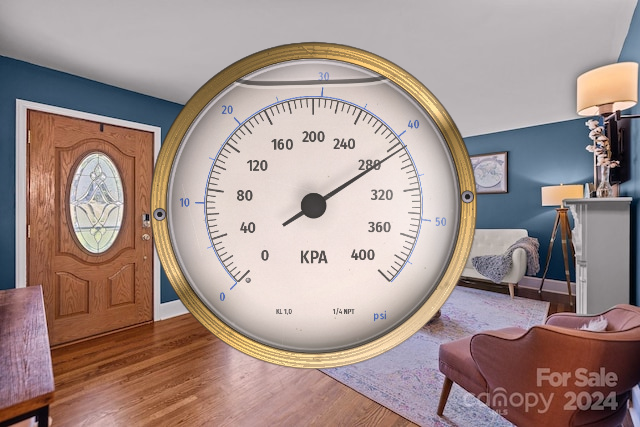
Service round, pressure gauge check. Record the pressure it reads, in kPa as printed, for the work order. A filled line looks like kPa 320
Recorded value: kPa 285
